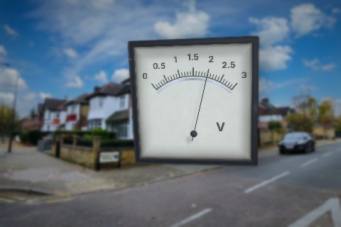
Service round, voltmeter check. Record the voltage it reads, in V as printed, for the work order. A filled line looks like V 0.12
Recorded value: V 2
